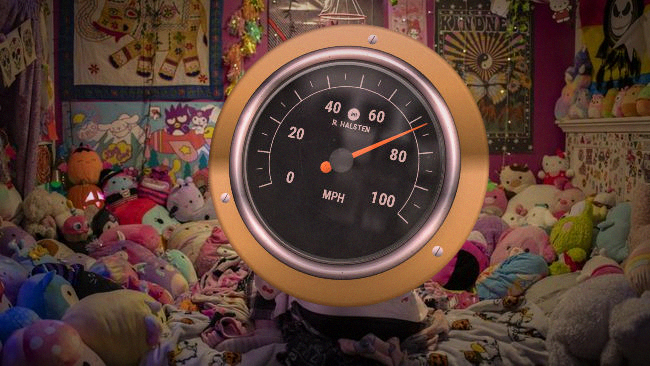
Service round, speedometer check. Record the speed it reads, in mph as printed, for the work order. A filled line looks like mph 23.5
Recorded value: mph 72.5
